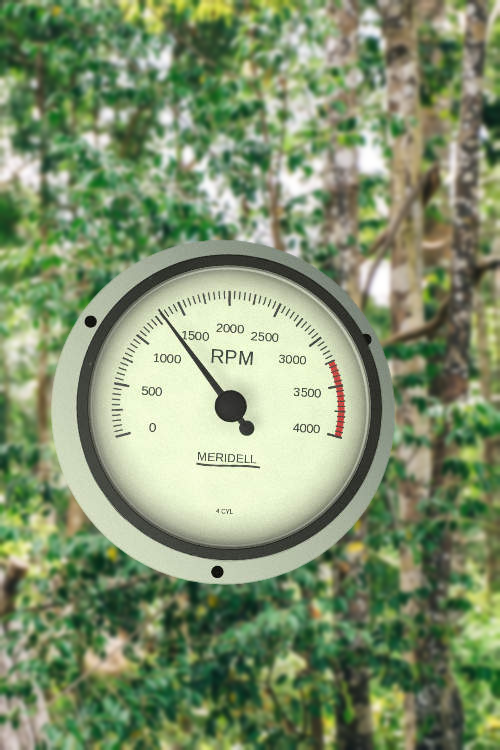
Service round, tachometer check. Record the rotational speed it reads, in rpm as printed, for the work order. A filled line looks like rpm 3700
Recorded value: rpm 1300
